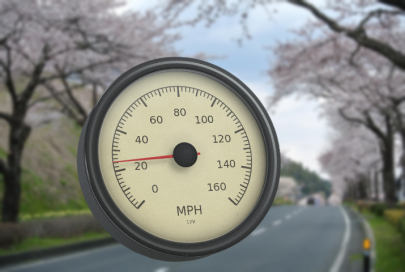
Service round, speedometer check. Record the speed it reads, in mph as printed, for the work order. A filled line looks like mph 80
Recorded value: mph 24
